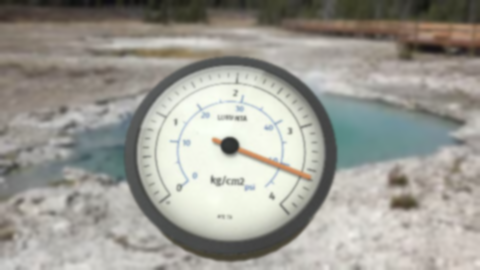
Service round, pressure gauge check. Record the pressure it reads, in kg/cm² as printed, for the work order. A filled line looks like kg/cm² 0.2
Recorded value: kg/cm² 3.6
